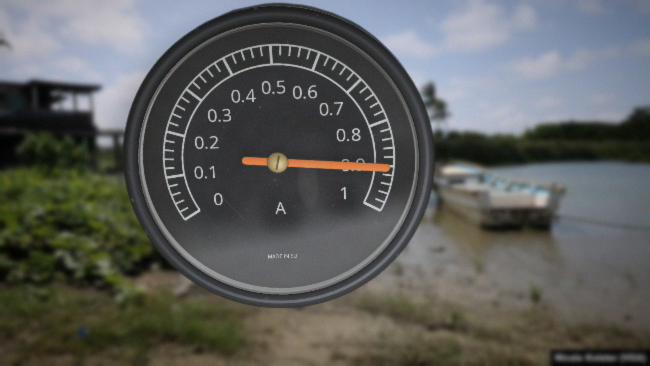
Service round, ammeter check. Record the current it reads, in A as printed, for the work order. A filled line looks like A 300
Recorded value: A 0.9
